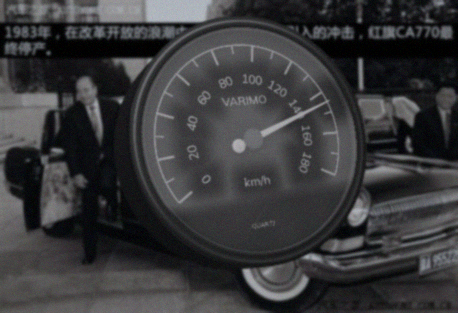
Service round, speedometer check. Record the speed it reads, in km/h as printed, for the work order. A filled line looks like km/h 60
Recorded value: km/h 145
